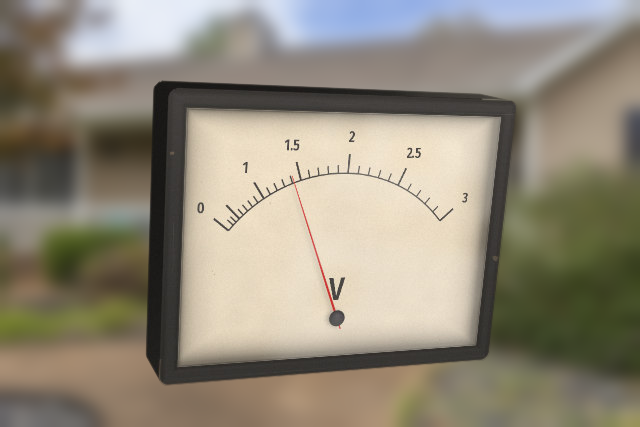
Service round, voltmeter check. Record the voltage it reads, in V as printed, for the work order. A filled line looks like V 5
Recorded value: V 1.4
